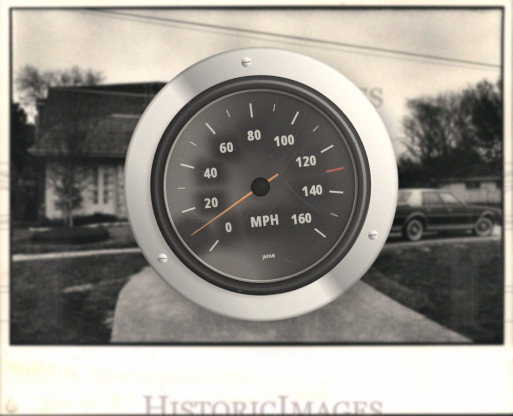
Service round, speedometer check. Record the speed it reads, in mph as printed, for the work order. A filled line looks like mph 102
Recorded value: mph 10
